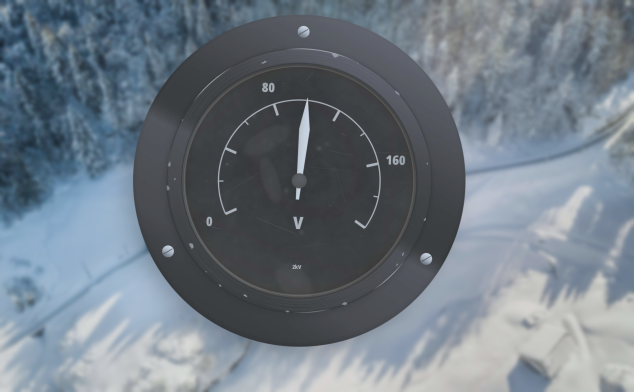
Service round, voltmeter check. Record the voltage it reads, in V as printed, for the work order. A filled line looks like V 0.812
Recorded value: V 100
